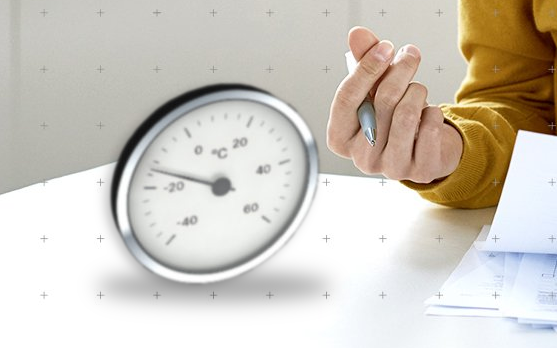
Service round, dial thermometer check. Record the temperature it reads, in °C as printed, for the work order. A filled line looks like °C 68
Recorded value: °C -14
